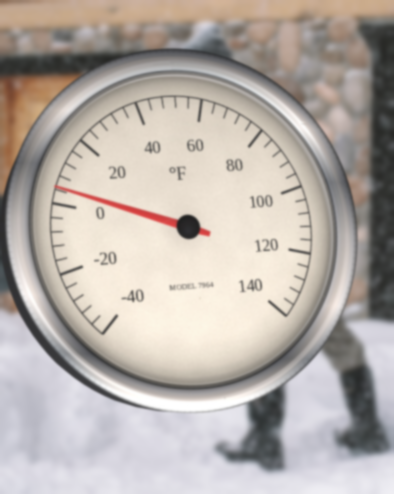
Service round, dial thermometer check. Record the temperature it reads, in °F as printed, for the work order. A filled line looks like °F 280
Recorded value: °F 4
